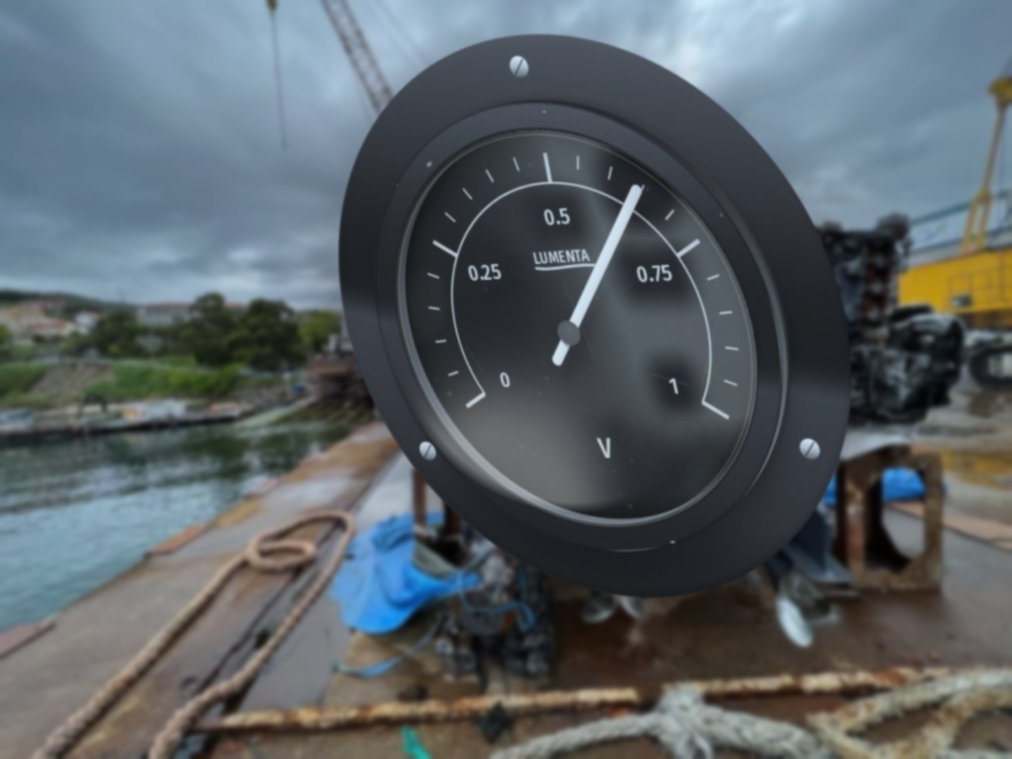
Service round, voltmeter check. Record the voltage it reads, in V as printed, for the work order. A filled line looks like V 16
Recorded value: V 0.65
